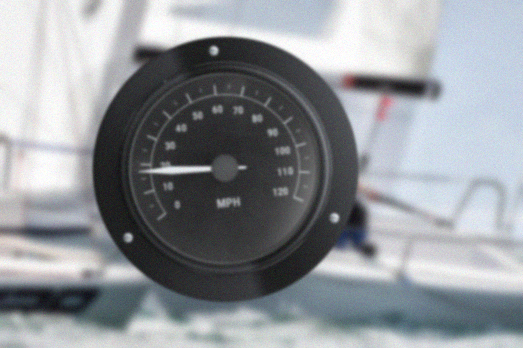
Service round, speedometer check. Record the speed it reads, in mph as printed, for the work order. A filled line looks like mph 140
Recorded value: mph 17.5
